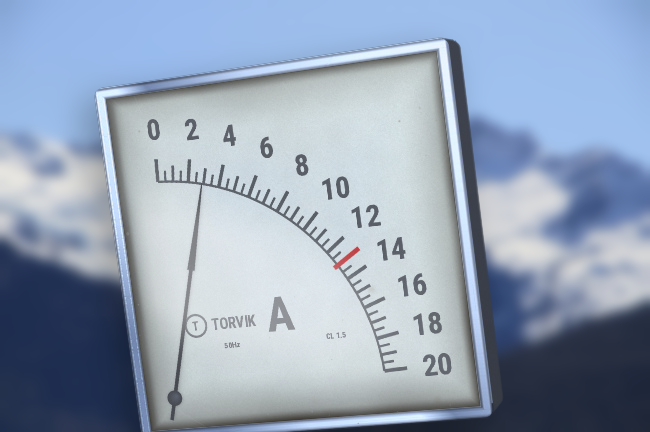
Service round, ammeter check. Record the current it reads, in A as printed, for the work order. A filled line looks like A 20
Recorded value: A 3
